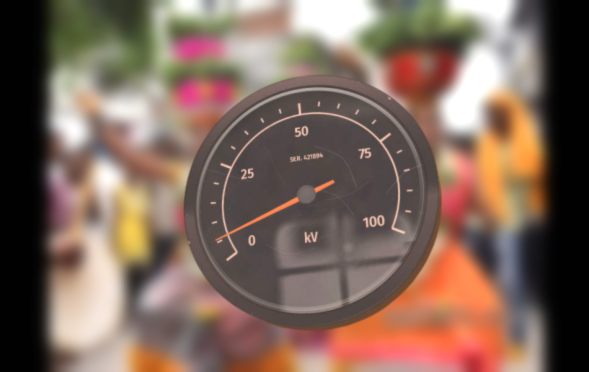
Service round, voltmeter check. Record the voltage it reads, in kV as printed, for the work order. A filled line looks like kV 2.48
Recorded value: kV 5
